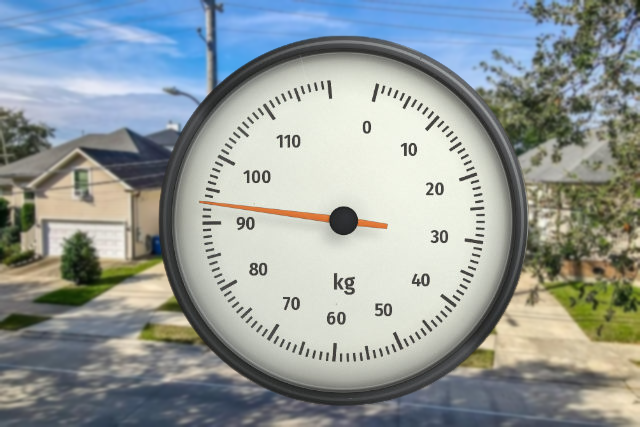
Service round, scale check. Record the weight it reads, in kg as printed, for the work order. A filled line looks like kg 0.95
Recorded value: kg 93
